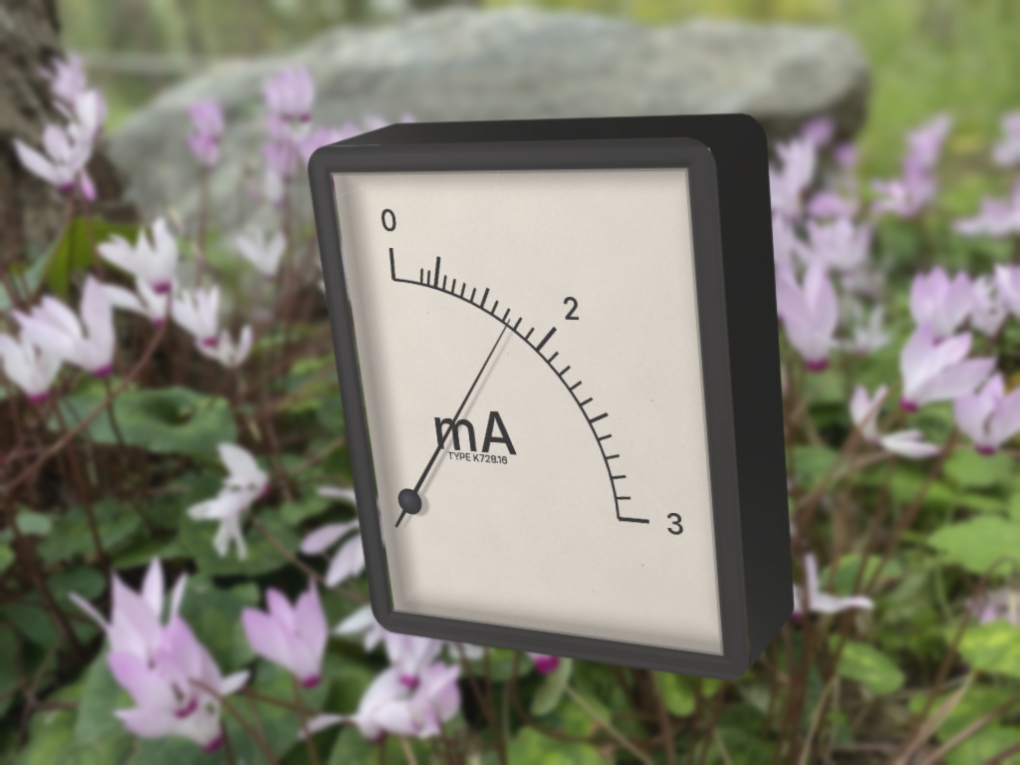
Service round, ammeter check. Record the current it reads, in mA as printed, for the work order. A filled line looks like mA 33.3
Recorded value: mA 1.75
